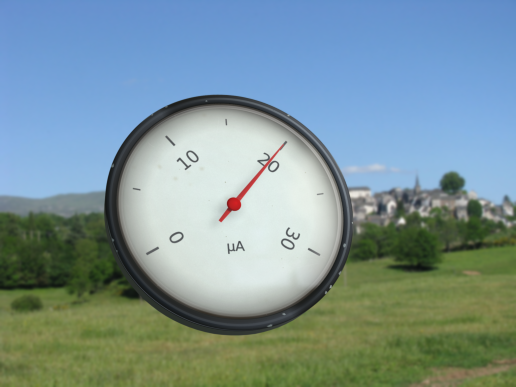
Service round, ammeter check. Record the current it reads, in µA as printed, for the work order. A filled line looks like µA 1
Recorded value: µA 20
